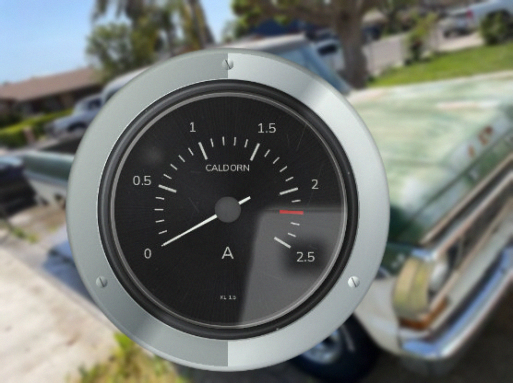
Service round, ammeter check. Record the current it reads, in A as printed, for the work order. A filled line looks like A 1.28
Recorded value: A 0
